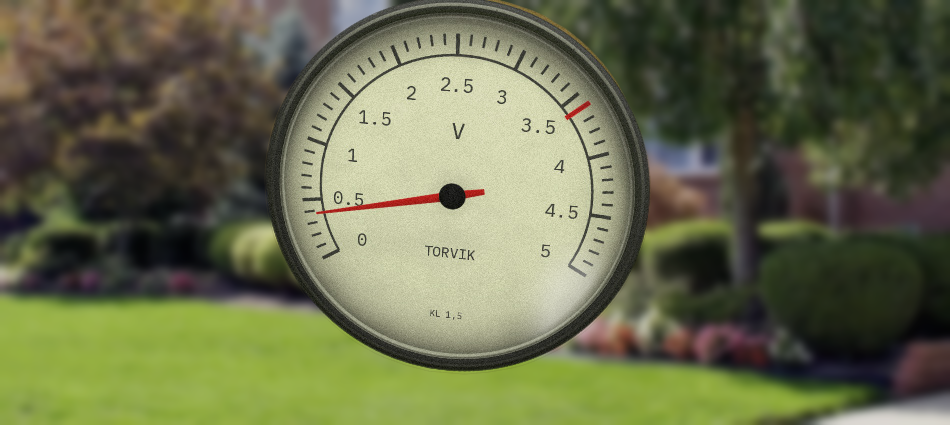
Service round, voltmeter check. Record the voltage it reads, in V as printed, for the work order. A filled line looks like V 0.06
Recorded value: V 0.4
